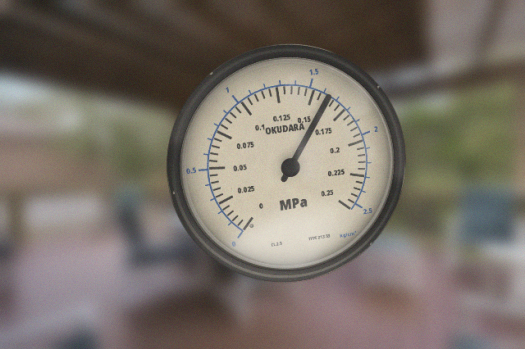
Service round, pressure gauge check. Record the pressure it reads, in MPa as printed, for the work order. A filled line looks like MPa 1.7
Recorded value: MPa 0.16
